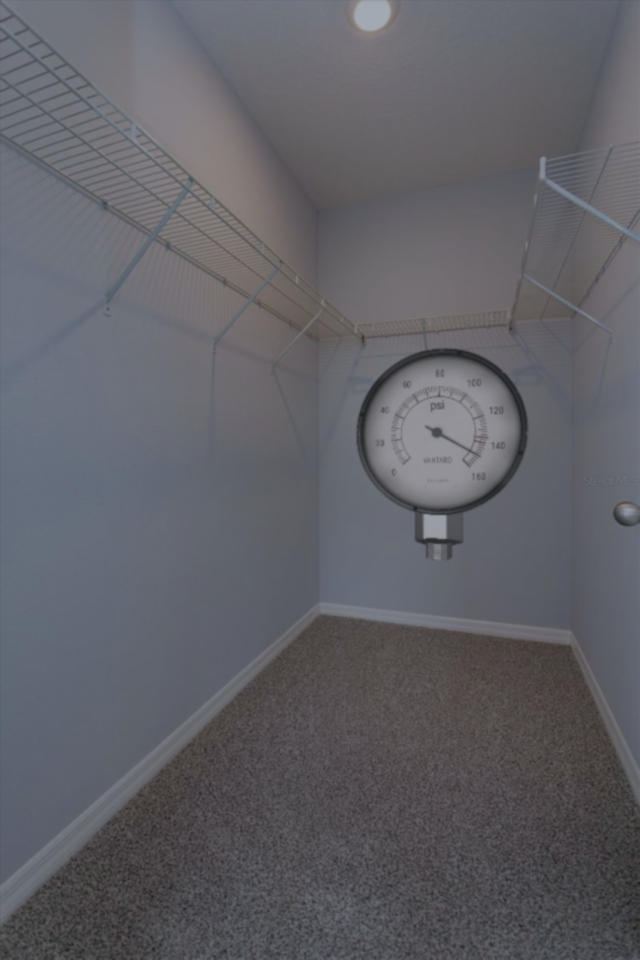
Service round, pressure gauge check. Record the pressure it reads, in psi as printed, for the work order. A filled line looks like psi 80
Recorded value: psi 150
